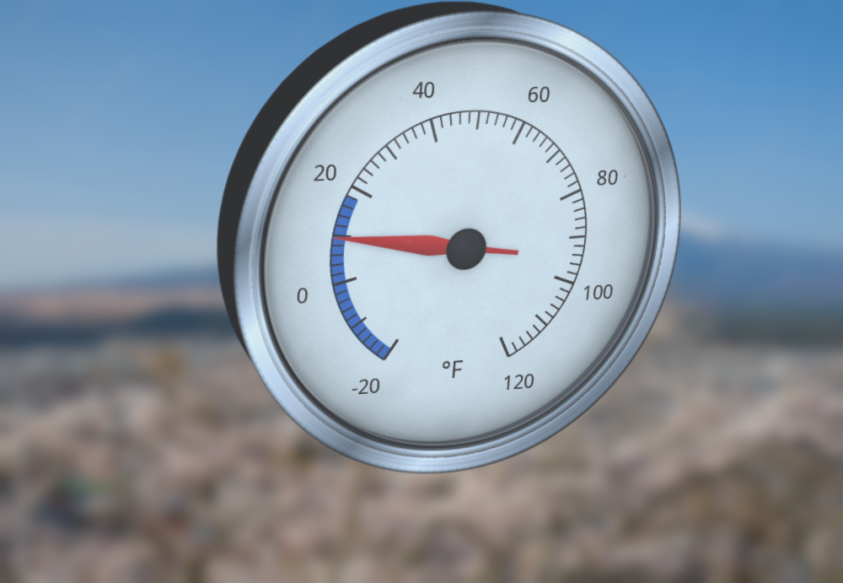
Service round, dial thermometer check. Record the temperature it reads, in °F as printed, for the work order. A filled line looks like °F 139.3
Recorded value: °F 10
